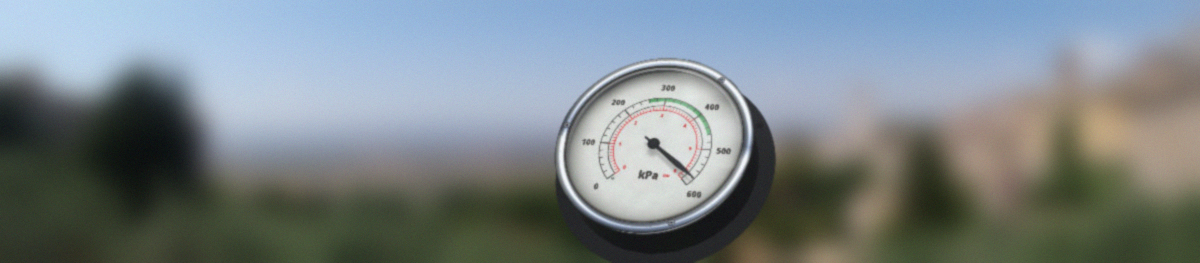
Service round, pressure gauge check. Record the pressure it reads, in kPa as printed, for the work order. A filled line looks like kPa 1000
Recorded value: kPa 580
